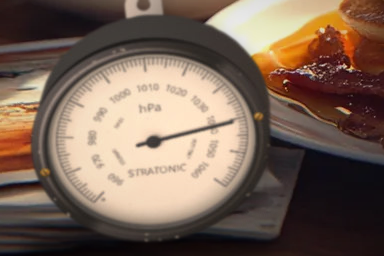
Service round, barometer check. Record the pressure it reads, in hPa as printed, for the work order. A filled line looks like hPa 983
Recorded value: hPa 1040
